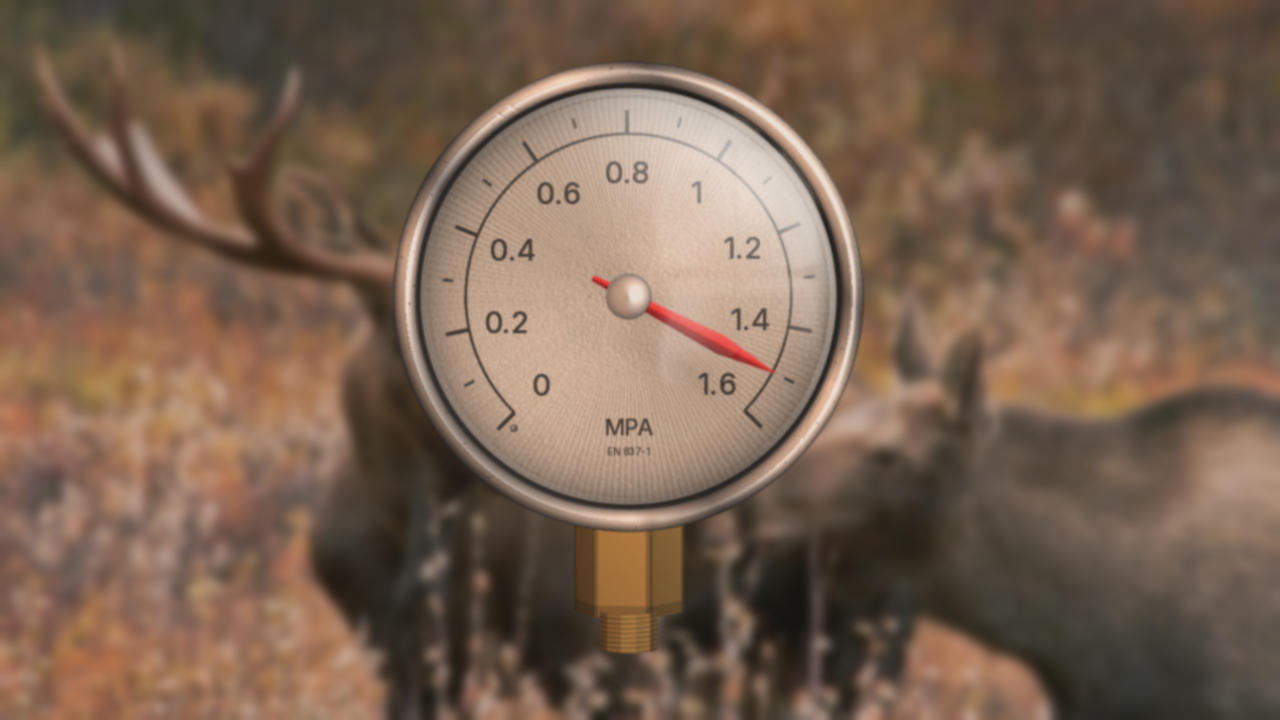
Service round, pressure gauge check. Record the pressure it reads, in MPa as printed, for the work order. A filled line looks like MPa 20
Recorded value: MPa 1.5
